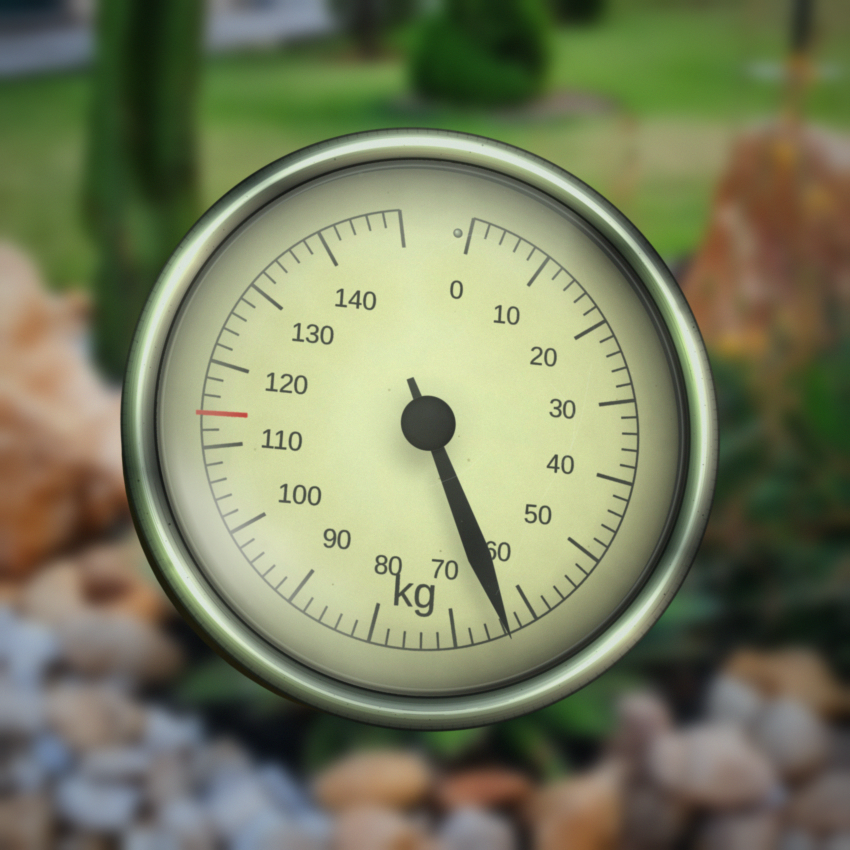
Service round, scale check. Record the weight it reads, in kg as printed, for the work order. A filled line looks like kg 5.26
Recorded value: kg 64
